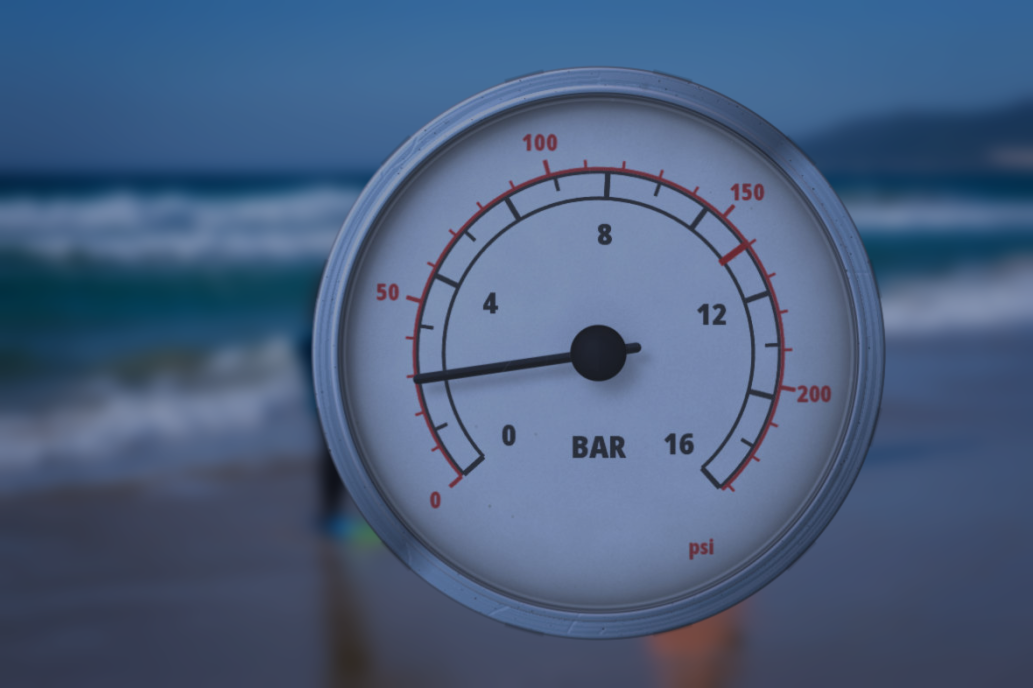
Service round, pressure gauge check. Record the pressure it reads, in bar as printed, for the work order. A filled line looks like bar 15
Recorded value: bar 2
